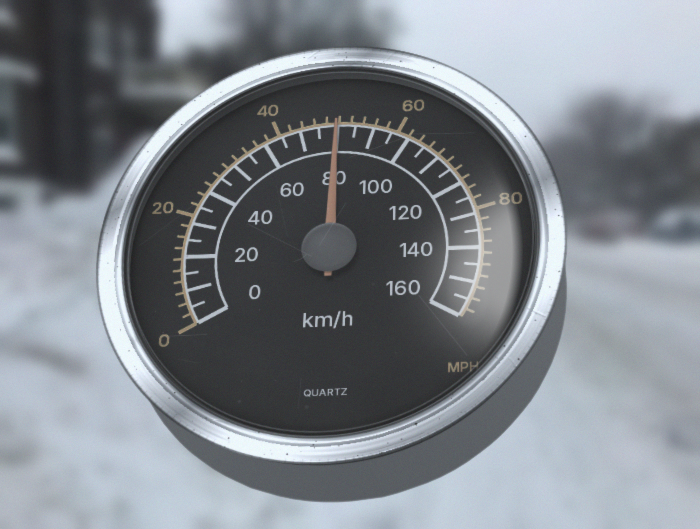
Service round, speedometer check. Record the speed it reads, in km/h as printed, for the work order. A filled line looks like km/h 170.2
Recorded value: km/h 80
